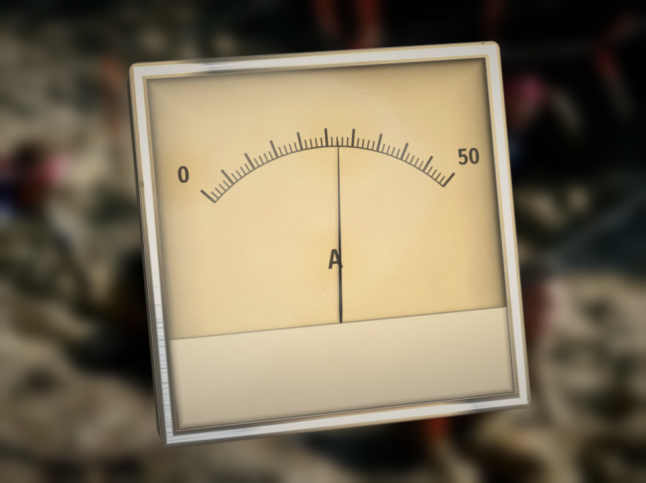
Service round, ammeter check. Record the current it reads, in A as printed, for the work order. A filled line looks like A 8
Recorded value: A 27
